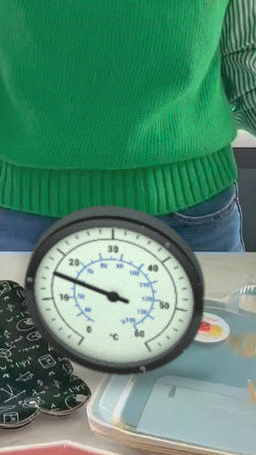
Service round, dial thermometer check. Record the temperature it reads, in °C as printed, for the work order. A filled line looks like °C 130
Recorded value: °C 16
